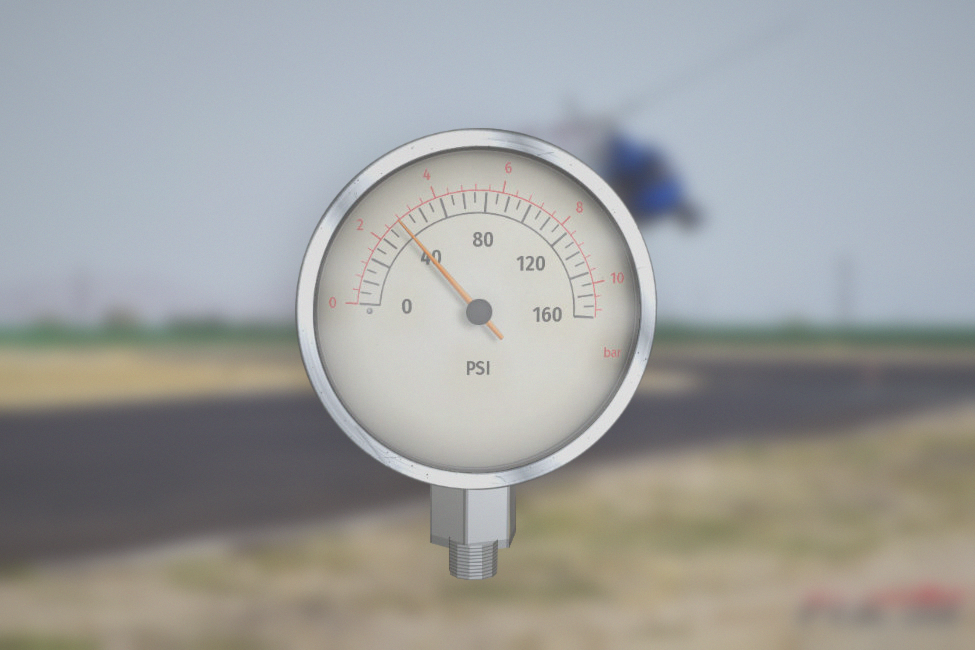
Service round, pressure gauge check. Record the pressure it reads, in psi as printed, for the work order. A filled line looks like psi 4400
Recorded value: psi 40
